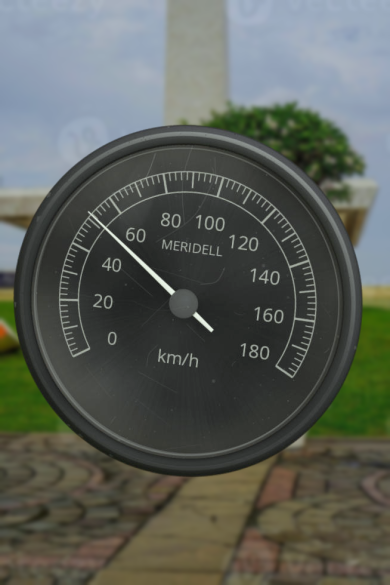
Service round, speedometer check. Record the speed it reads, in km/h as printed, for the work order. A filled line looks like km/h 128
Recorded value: km/h 52
